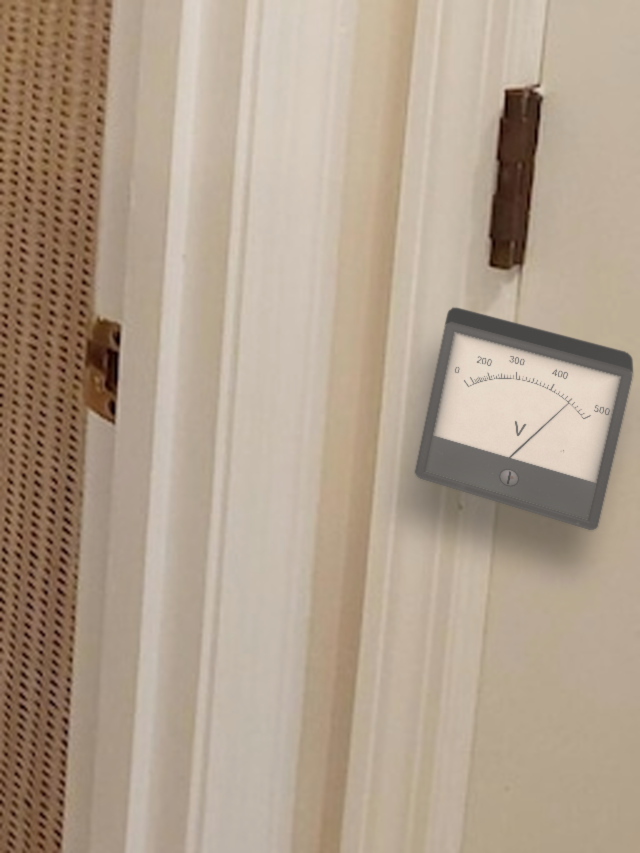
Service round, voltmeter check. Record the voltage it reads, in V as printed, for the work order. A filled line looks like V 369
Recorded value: V 450
